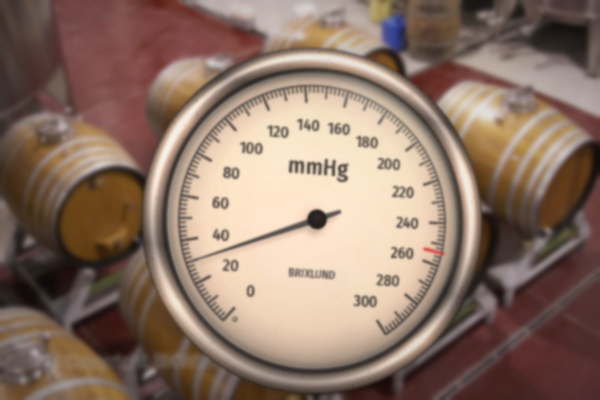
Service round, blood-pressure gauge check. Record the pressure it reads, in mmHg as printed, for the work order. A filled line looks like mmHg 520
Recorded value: mmHg 30
